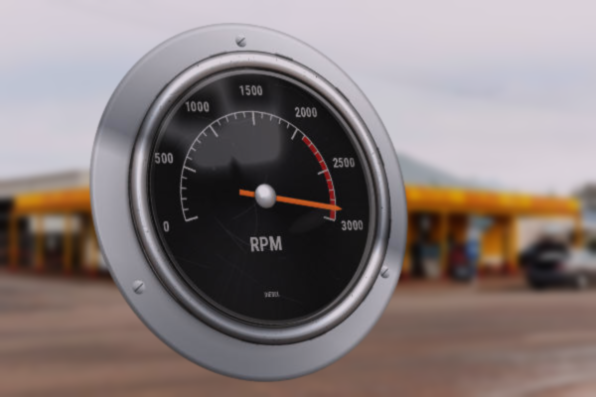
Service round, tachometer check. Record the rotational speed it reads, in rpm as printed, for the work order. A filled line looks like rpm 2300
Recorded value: rpm 2900
